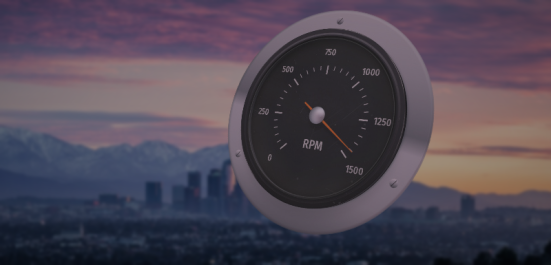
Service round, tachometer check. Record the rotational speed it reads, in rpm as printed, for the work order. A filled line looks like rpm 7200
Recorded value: rpm 1450
